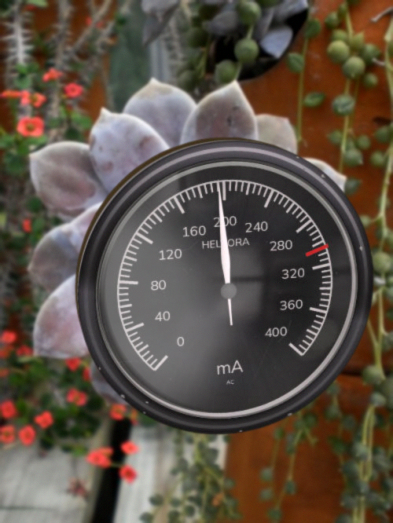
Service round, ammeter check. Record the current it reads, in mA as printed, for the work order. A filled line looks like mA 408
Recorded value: mA 195
